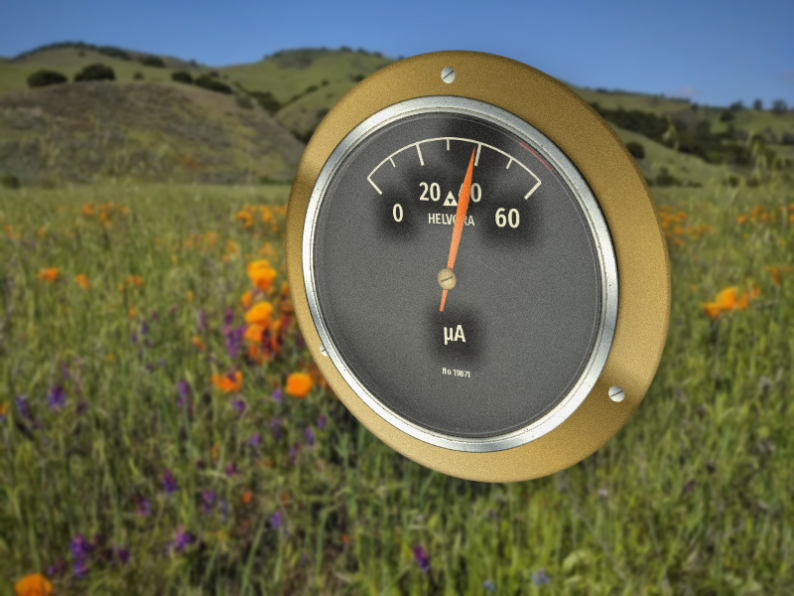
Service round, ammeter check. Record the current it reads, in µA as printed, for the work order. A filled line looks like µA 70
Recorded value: µA 40
